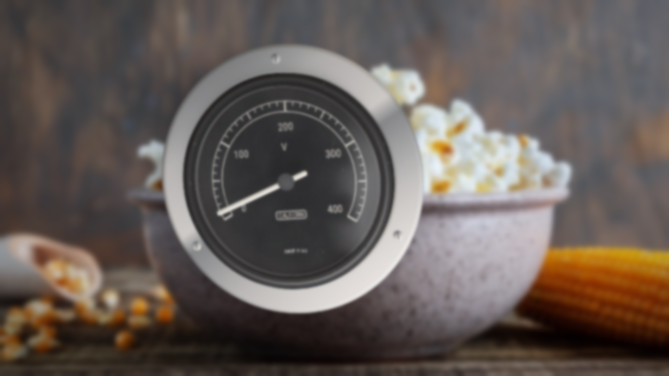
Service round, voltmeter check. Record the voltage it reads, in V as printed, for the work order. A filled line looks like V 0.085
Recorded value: V 10
